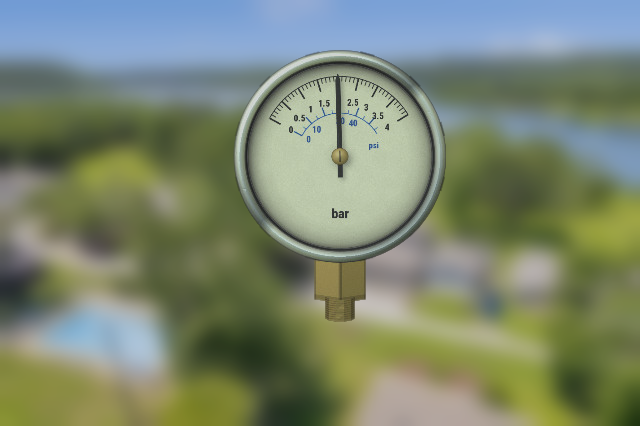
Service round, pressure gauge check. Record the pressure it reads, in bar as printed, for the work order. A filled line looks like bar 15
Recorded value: bar 2
